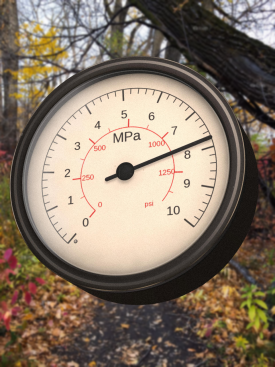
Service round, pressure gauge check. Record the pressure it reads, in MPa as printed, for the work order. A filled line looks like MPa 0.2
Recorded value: MPa 7.8
